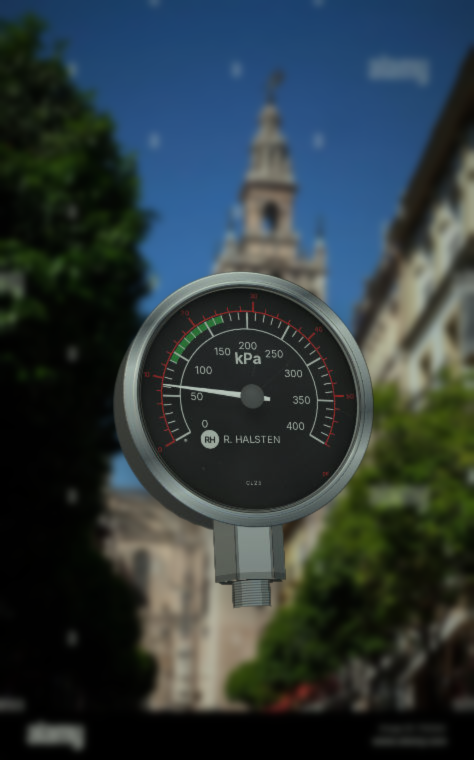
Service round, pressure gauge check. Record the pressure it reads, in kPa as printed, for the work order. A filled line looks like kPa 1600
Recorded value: kPa 60
